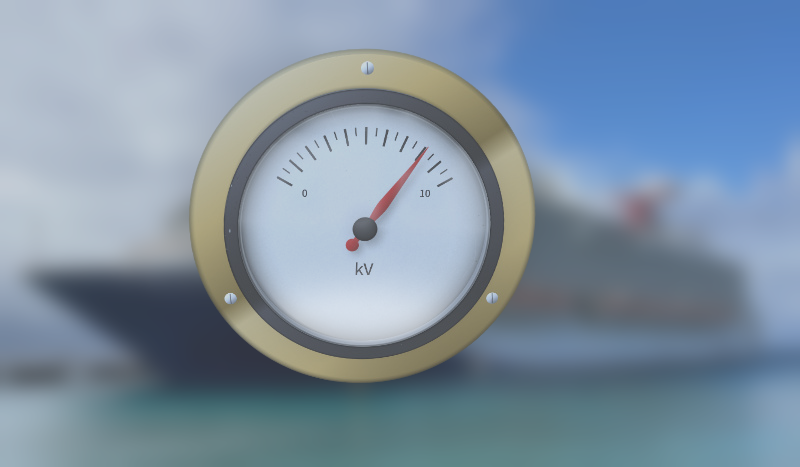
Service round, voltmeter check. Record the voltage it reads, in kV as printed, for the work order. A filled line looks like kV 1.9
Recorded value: kV 8
